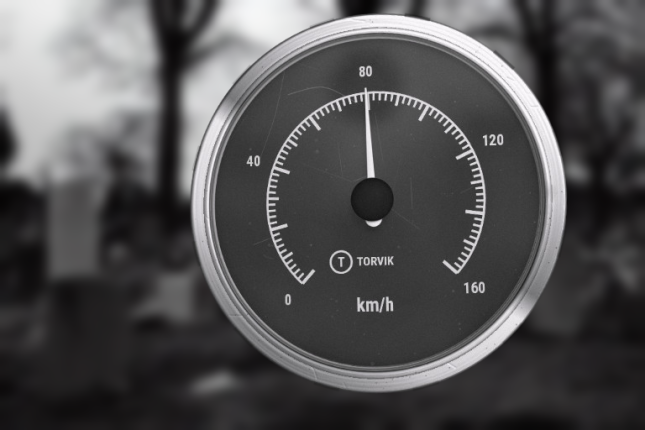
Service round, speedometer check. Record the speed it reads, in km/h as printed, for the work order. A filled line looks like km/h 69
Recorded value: km/h 80
